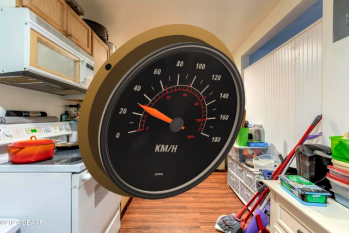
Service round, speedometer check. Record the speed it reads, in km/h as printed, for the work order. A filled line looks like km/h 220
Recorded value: km/h 30
